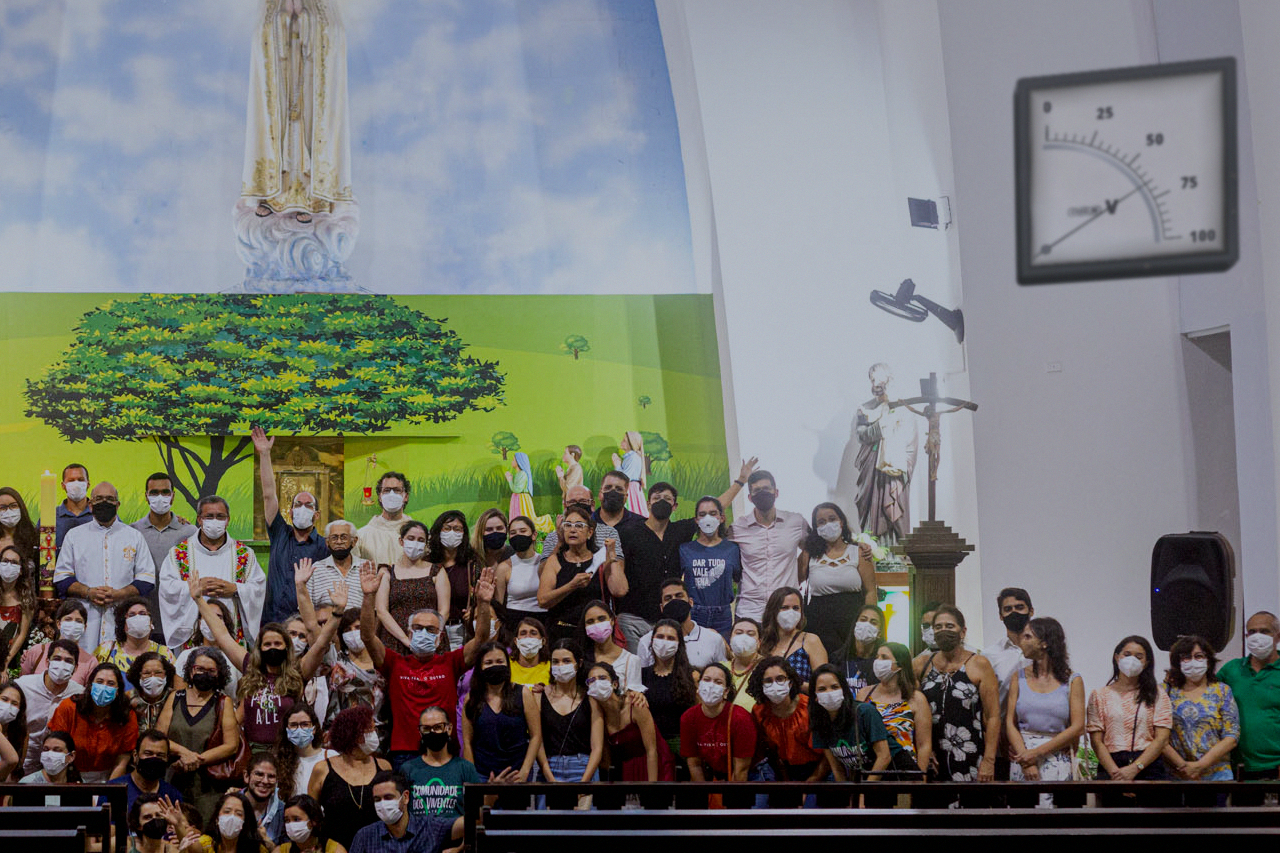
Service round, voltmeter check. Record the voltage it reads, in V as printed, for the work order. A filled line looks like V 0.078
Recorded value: V 65
